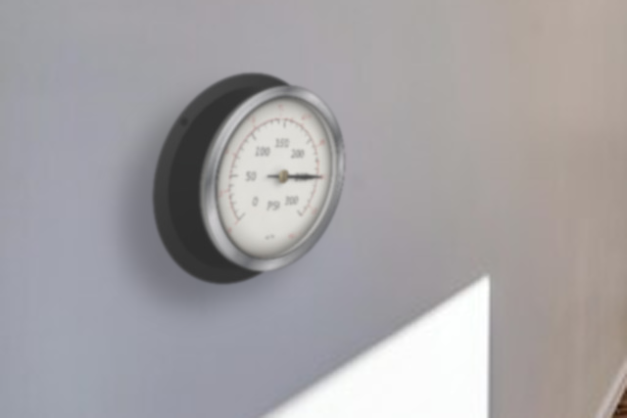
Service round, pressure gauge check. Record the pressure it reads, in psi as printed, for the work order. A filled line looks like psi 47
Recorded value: psi 250
